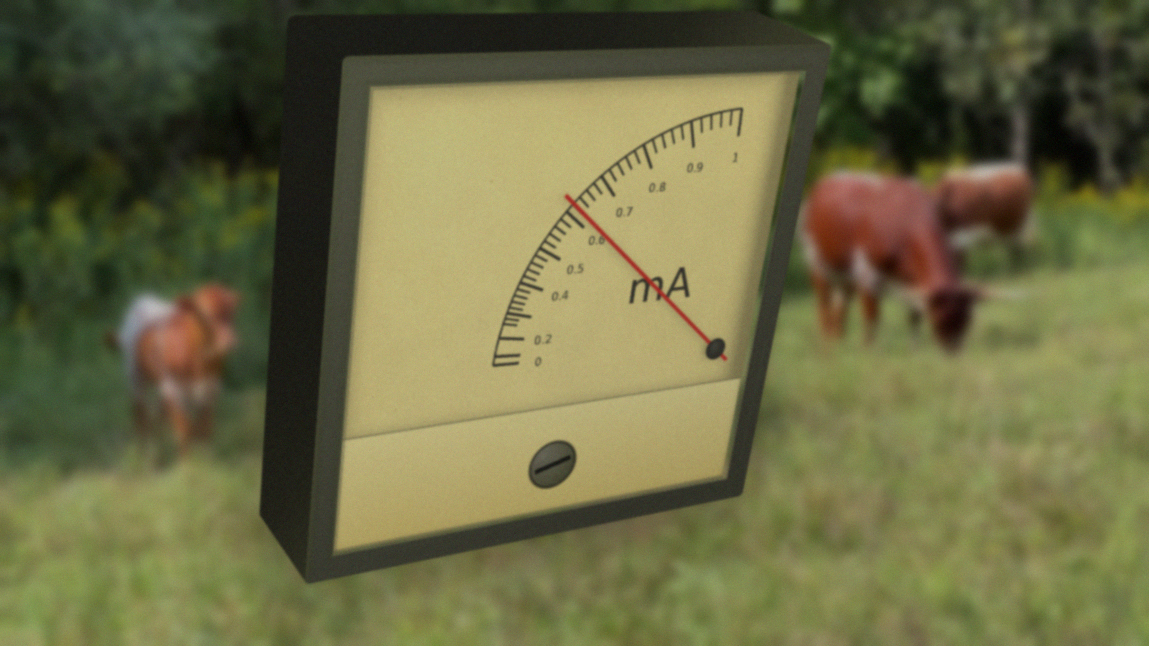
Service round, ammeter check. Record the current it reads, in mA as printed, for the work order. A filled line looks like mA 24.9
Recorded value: mA 0.62
